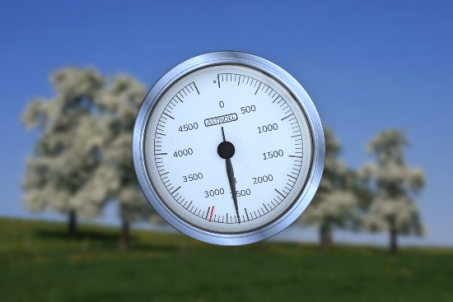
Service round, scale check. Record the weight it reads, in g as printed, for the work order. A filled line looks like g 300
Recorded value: g 2600
